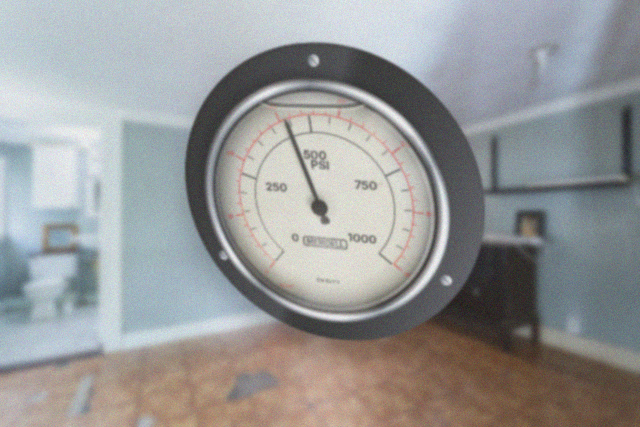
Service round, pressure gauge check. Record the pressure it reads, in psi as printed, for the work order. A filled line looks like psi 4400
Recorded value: psi 450
